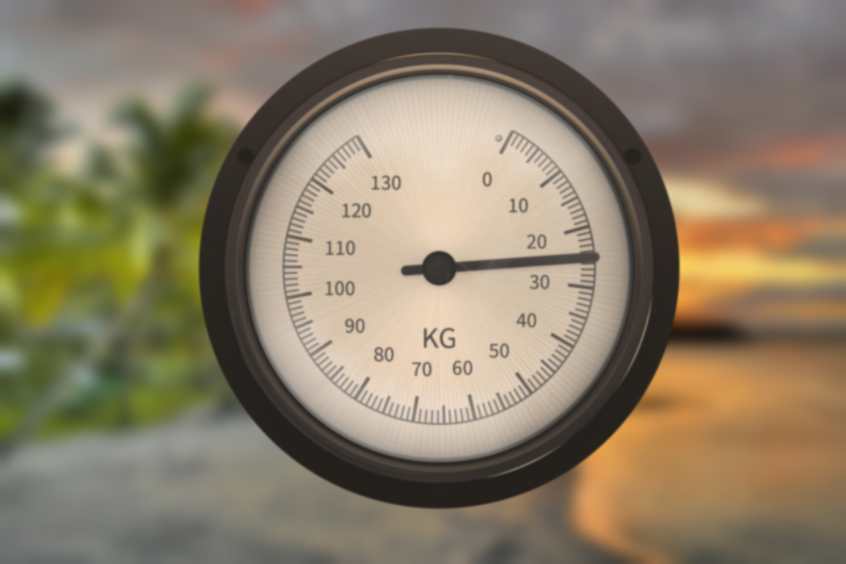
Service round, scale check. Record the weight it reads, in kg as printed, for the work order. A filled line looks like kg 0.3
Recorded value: kg 25
